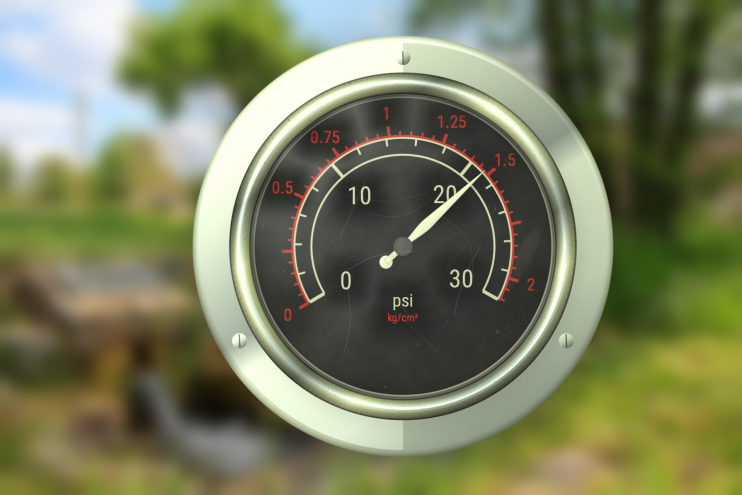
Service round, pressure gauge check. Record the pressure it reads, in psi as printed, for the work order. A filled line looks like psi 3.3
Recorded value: psi 21
